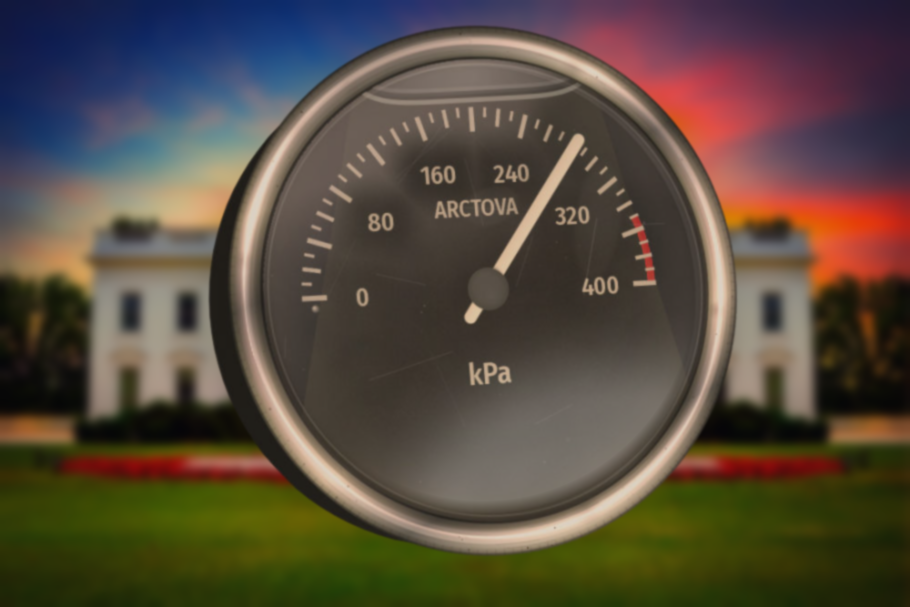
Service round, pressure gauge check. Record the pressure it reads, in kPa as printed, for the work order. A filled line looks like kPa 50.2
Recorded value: kPa 280
